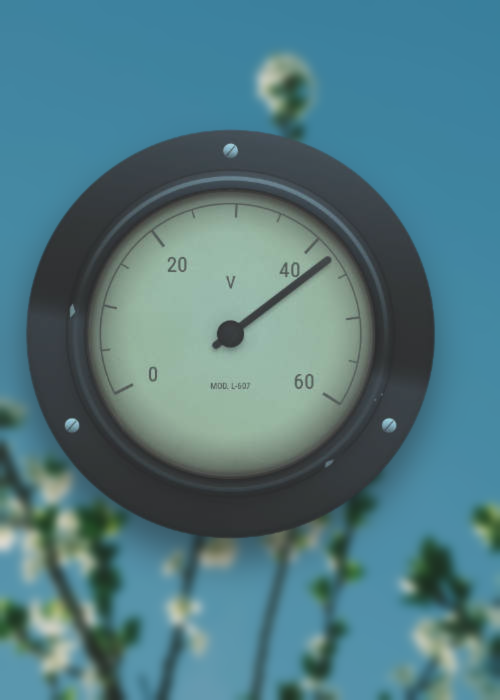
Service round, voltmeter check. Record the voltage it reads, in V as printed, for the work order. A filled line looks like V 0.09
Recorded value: V 42.5
